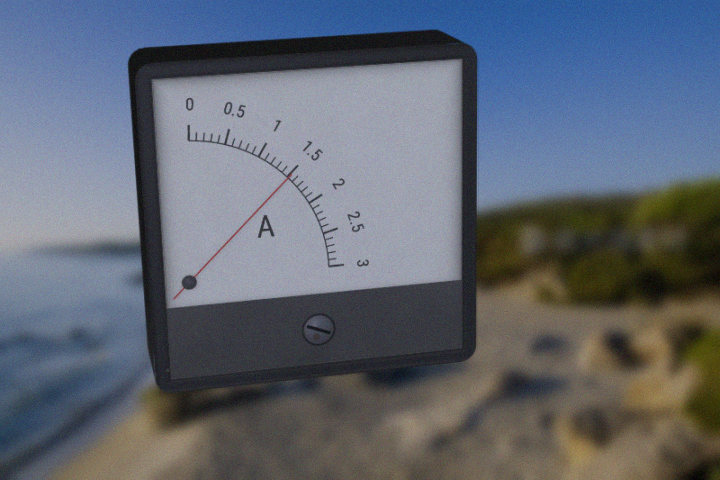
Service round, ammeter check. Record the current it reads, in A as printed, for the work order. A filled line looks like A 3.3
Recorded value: A 1.5
